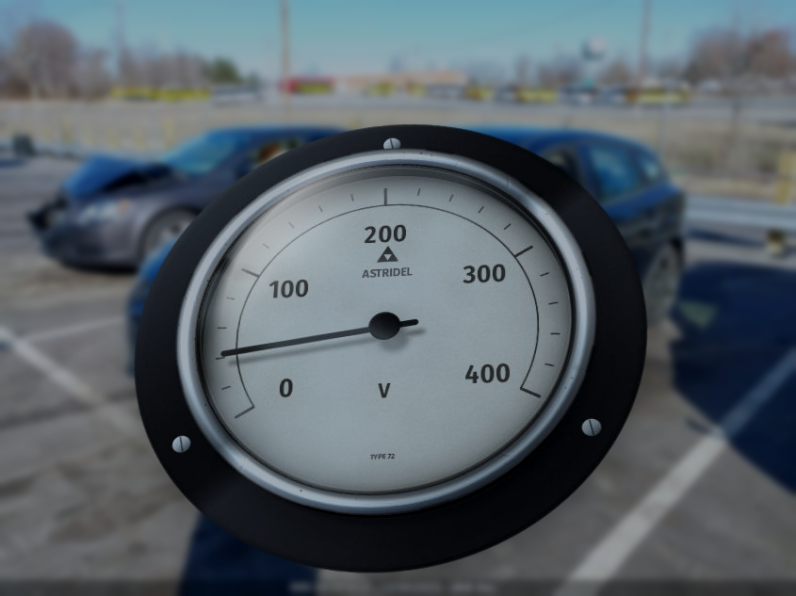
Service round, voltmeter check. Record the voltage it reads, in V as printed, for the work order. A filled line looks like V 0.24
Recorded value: V 40
